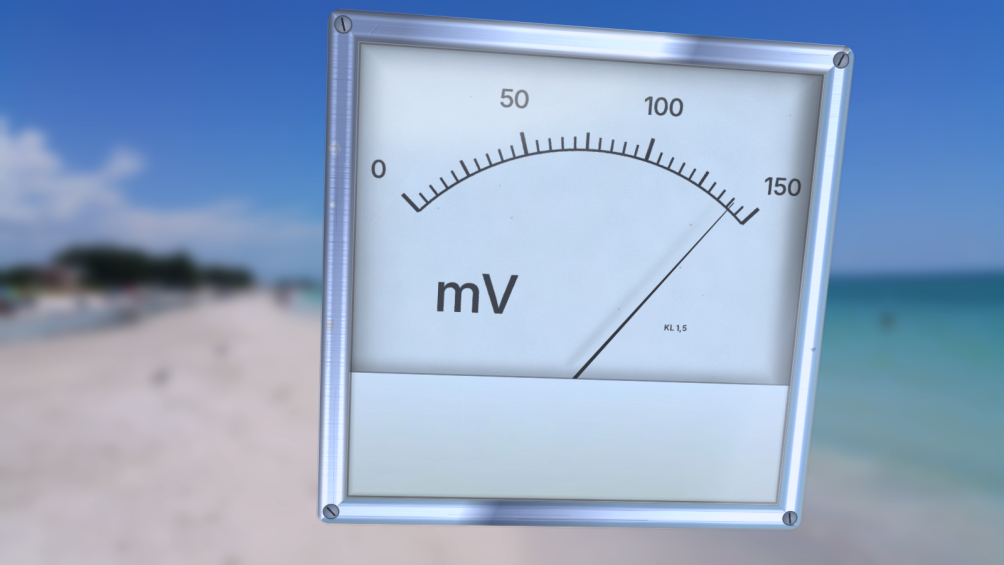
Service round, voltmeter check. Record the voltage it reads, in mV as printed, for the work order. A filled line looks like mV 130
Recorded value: mV 140
